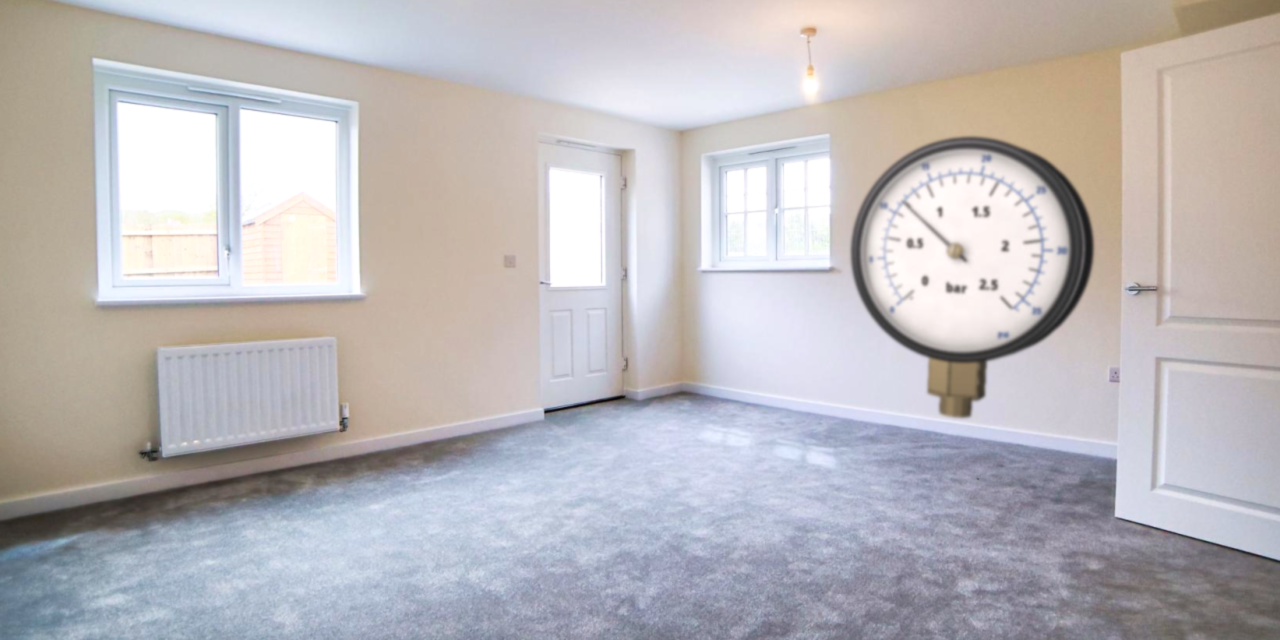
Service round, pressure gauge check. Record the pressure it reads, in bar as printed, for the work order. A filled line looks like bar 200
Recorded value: bar 0.8
